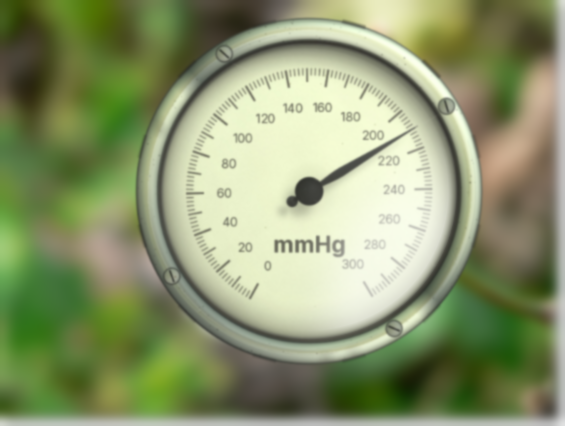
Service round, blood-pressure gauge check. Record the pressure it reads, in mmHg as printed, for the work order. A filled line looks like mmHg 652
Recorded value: mmHg 210
